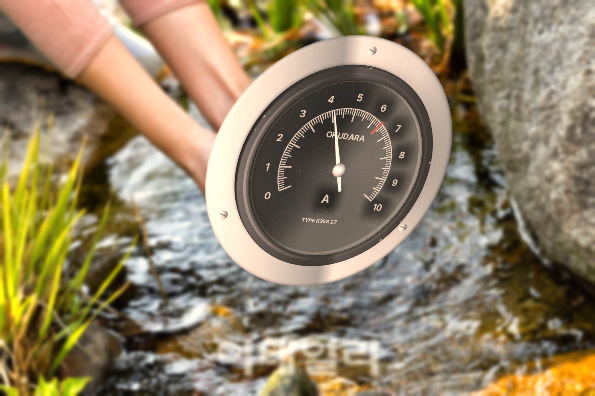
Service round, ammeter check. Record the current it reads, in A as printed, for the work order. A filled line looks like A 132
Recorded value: A 4
